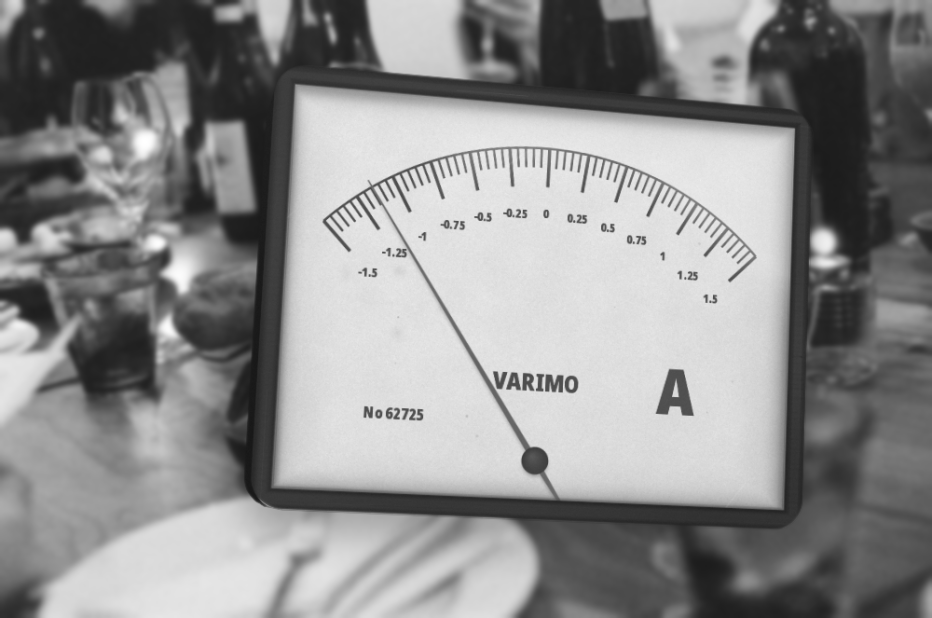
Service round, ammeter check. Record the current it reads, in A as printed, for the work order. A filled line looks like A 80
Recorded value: A -1.15
